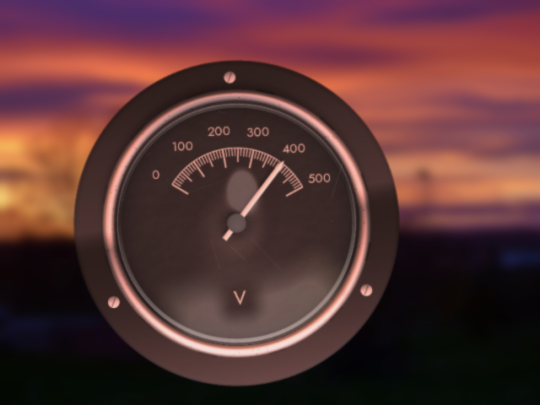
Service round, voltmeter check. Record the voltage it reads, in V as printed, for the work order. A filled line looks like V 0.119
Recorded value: V 400
